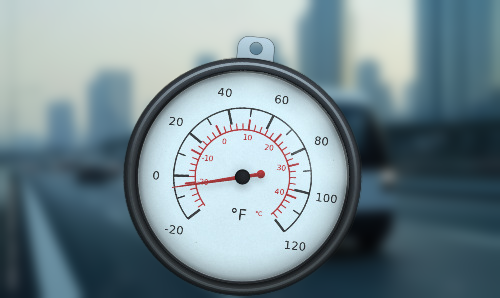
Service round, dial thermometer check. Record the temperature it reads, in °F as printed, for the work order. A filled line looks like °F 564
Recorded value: °F -5
